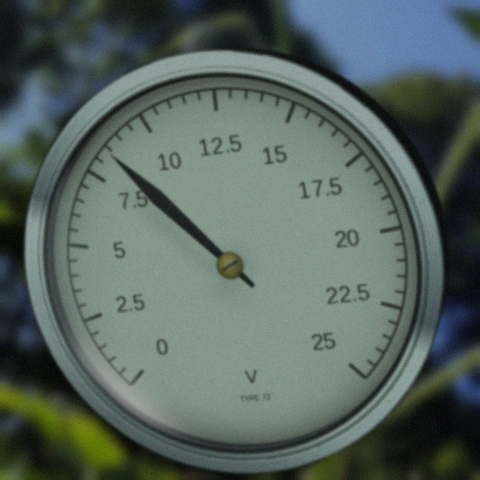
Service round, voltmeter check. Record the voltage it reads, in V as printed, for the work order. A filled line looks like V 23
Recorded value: V 8.5
